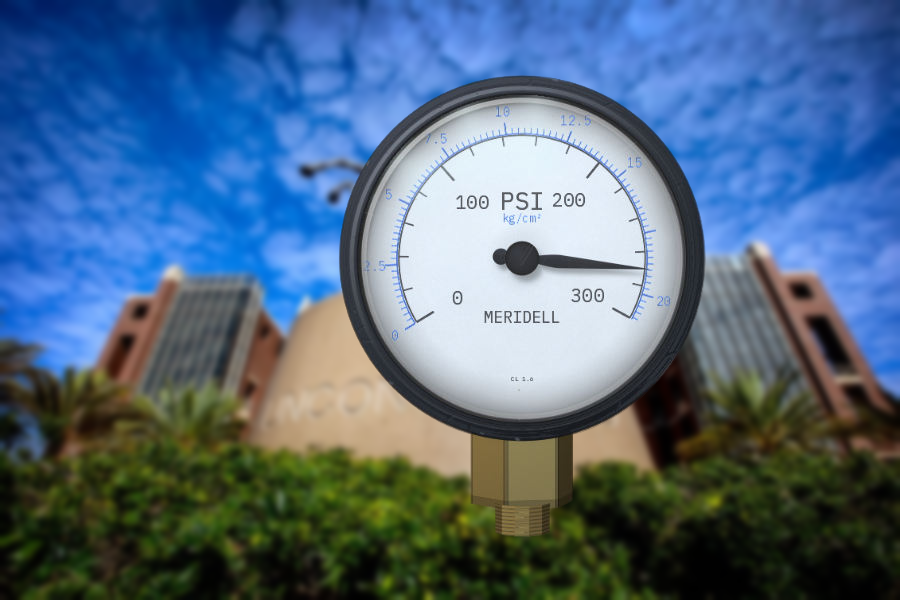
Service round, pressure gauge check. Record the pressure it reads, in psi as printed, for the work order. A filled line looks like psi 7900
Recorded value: psi 270
